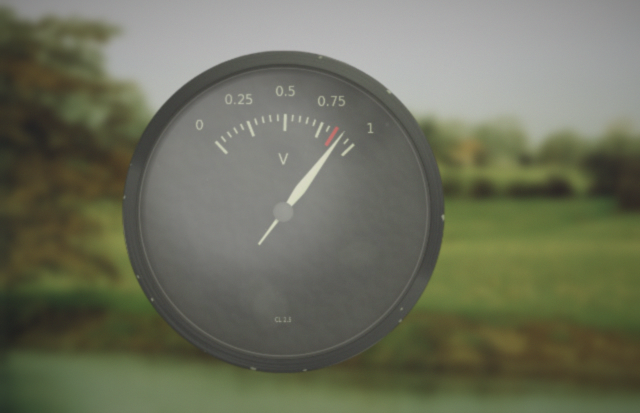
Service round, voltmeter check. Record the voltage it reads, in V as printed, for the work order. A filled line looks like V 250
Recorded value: V 0.9
